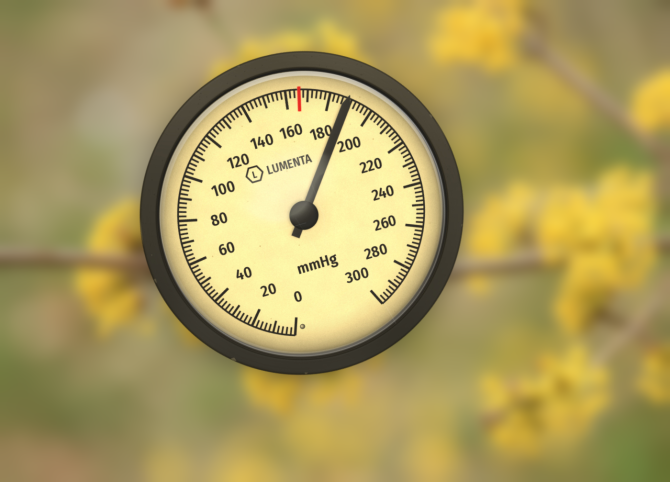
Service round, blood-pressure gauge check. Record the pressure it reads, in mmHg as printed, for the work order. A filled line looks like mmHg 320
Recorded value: mmHg 188
